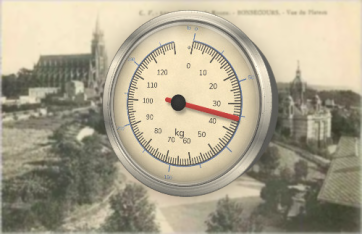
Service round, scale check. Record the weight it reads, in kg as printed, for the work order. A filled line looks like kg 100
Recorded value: kg 35
